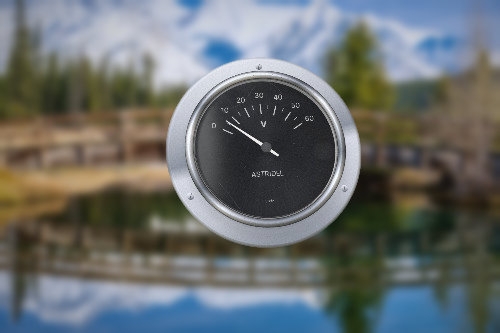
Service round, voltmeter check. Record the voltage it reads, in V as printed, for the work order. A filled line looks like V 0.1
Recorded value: V 5
